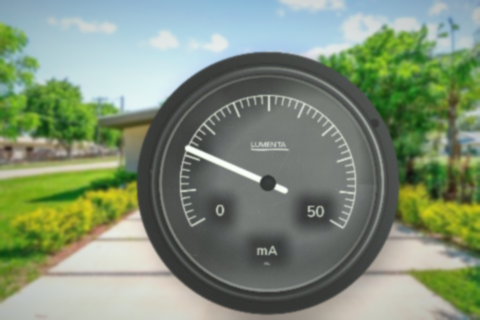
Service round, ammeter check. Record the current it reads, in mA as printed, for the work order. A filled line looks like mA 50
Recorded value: mA 11
